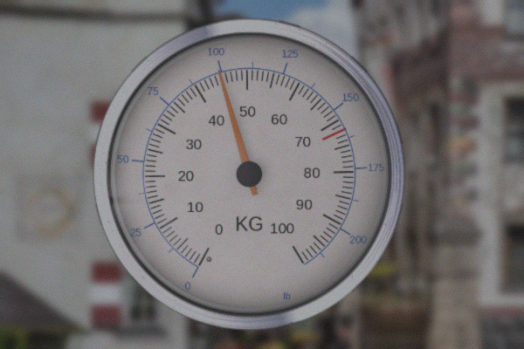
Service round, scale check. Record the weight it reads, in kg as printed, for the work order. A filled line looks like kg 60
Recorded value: kg 45
